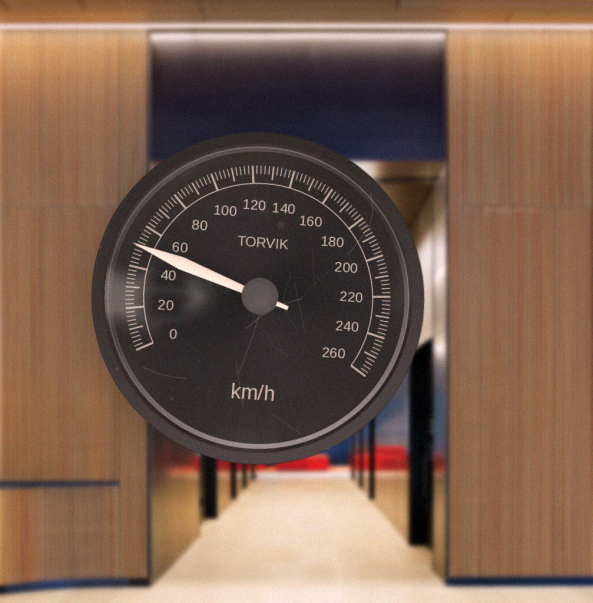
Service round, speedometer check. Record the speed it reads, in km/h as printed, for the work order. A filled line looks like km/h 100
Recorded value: km/h 50
